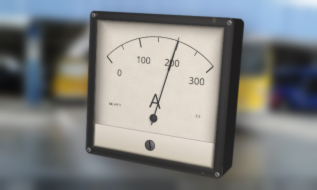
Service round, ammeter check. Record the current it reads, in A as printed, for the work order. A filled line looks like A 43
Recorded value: A 200
